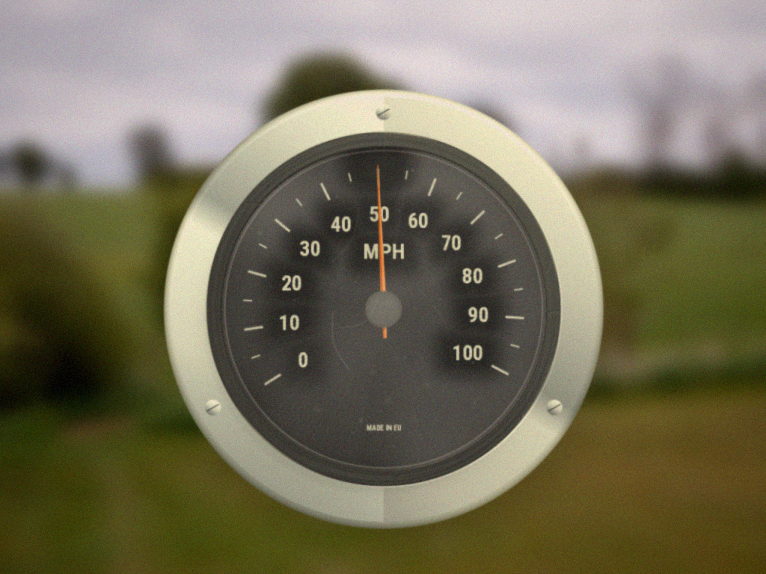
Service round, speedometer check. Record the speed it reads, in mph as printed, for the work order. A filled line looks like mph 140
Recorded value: mph 50
